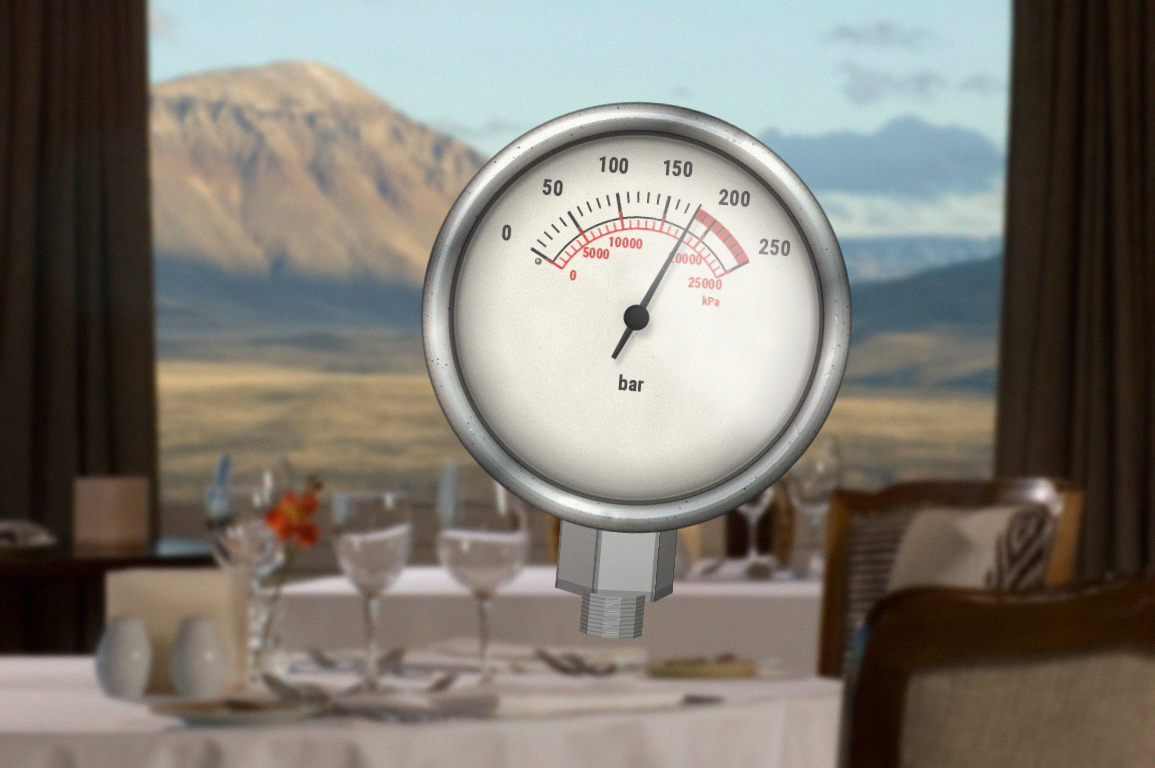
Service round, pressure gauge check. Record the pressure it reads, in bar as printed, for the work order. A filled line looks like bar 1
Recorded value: bar 180
